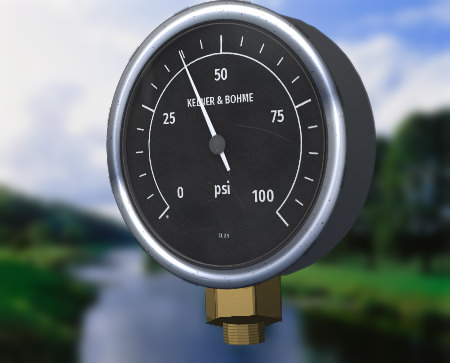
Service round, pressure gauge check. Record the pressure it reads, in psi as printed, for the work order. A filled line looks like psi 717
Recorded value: psi 40
